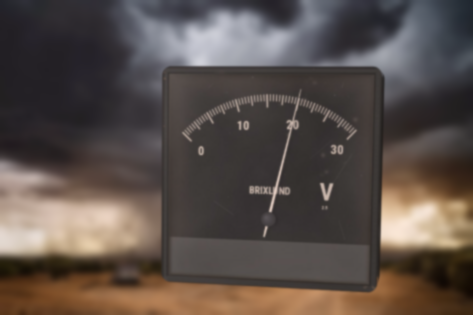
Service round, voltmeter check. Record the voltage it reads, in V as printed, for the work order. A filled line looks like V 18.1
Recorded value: V 20
